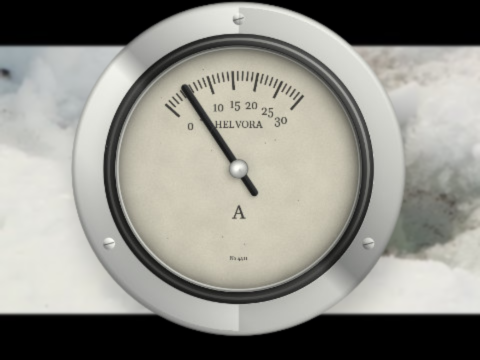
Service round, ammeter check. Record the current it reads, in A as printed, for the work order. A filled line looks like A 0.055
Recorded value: A 5
